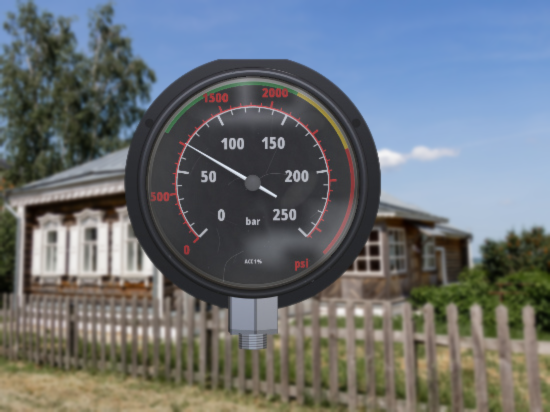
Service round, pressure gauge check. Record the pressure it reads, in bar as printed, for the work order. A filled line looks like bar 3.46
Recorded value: bar 70
